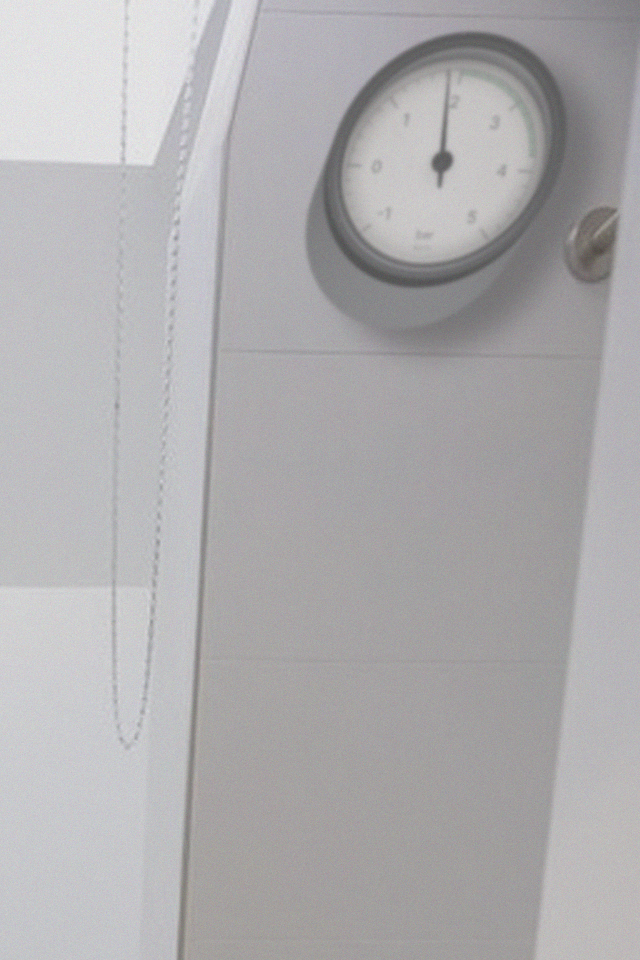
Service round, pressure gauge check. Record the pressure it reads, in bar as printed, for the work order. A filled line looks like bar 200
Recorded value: bar 1.8
